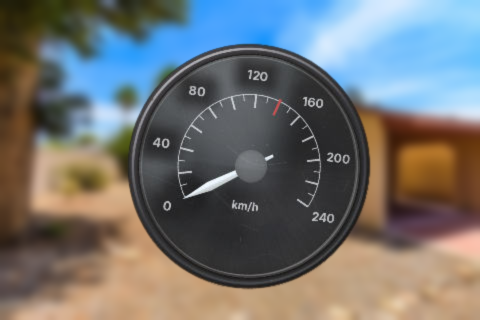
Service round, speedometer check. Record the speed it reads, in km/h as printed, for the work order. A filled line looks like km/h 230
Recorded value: km/h 0
